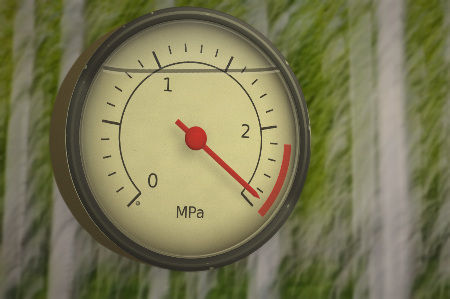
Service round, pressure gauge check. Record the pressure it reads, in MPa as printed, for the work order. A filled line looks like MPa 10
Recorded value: MPa 2.45
